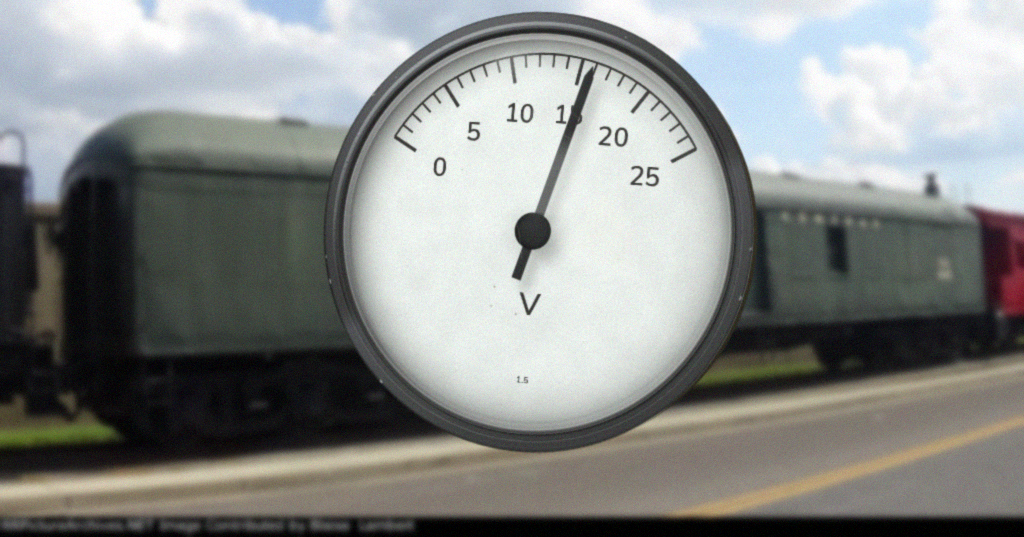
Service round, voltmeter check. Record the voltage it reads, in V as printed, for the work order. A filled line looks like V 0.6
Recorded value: V 16
